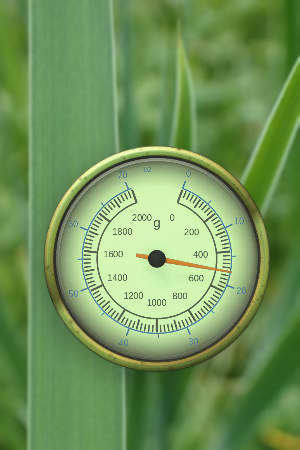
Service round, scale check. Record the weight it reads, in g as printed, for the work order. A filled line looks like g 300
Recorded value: g 500
